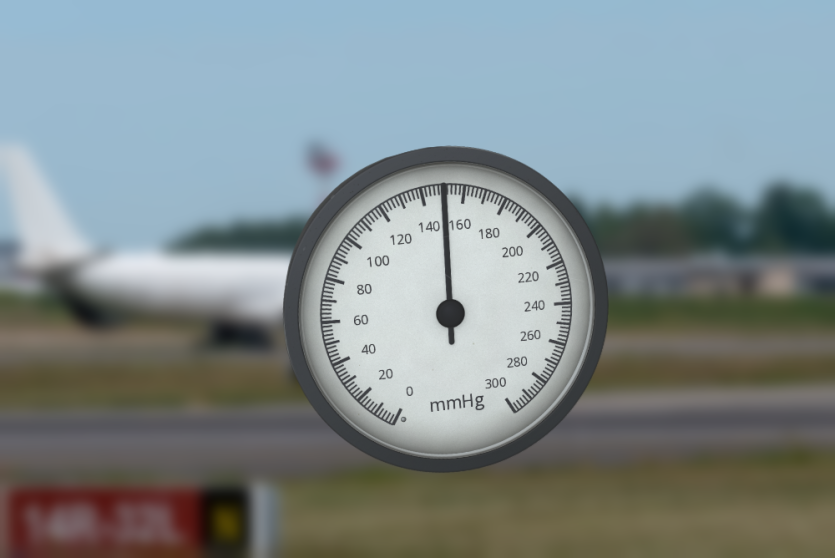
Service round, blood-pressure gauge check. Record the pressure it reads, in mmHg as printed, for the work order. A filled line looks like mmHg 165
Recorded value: mmHg 150
